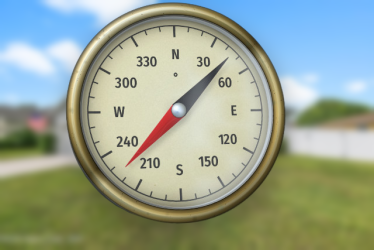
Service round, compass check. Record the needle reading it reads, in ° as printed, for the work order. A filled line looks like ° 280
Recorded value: ° 225
